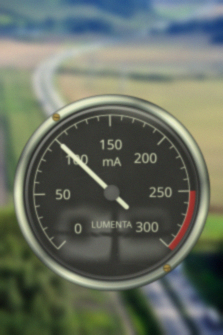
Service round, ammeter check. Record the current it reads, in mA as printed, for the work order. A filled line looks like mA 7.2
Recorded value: mA 100
